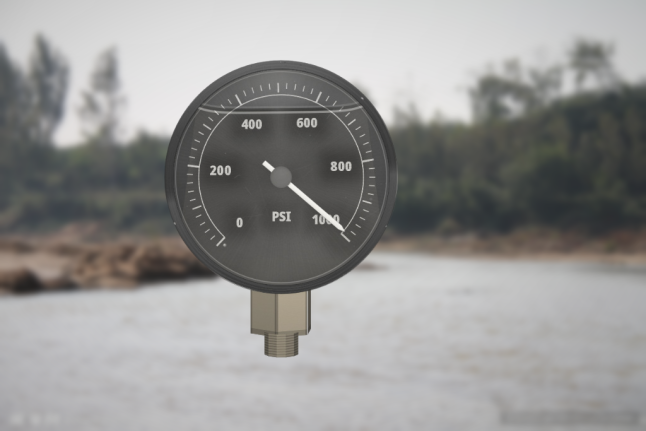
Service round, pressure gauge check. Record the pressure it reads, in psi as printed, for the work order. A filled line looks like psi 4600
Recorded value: psi 990
